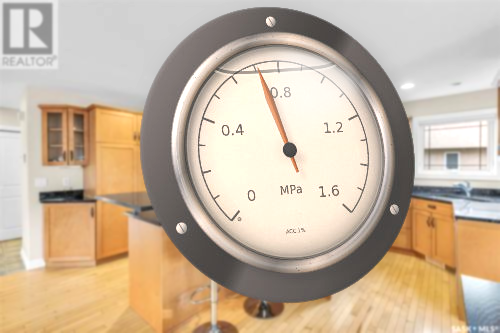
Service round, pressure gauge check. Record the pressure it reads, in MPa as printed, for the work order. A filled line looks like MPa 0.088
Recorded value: MPa 0.7
